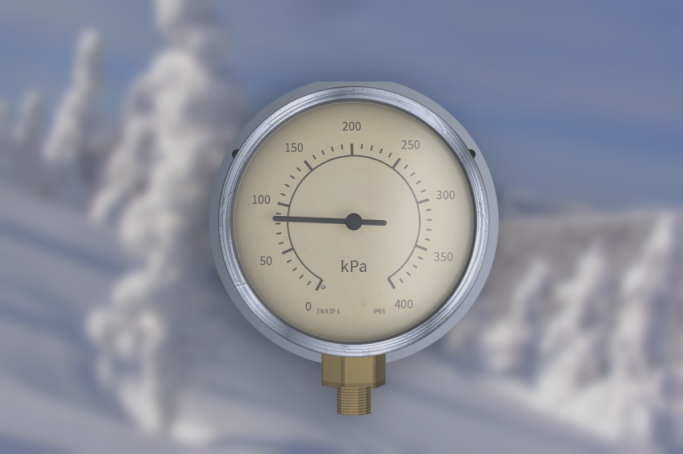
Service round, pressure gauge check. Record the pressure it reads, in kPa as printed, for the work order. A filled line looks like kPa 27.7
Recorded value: kPa 85
